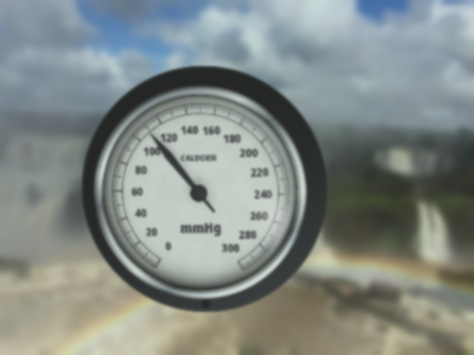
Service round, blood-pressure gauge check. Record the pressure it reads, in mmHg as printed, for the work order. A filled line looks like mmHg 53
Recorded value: mmHg 110
